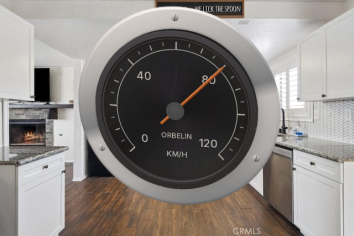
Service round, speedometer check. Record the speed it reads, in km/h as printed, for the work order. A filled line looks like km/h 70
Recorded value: km/h 80
